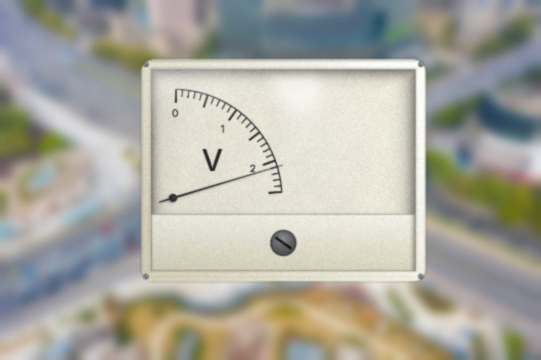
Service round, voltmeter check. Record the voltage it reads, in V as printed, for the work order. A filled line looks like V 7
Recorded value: V 2.1
